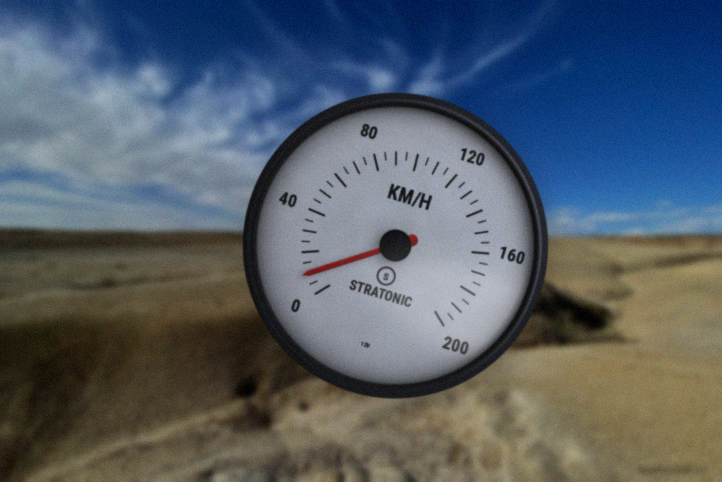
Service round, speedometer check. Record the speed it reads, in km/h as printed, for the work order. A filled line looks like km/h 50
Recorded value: km/h 10
